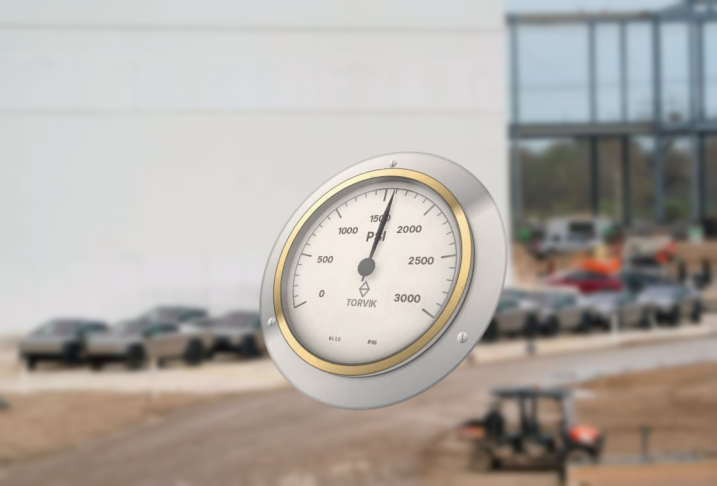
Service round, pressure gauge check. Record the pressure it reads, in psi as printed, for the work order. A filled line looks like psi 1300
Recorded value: psi 1600
